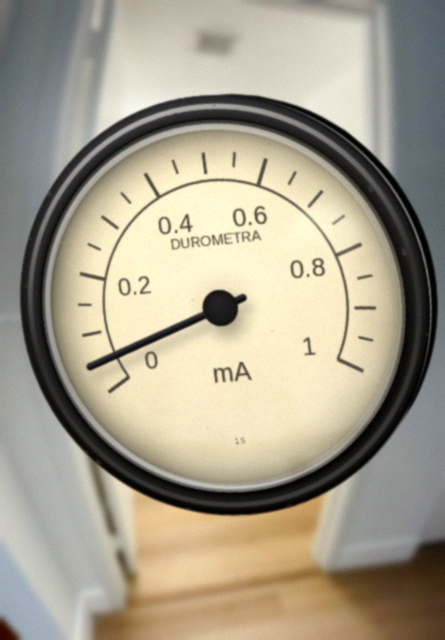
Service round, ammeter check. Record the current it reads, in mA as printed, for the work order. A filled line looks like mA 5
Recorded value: mA 0.05
